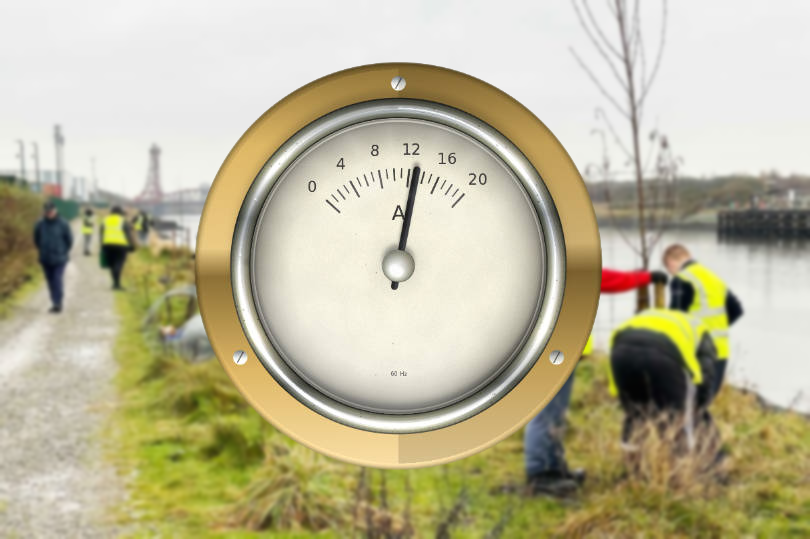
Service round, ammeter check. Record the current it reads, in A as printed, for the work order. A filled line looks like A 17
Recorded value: A 13
